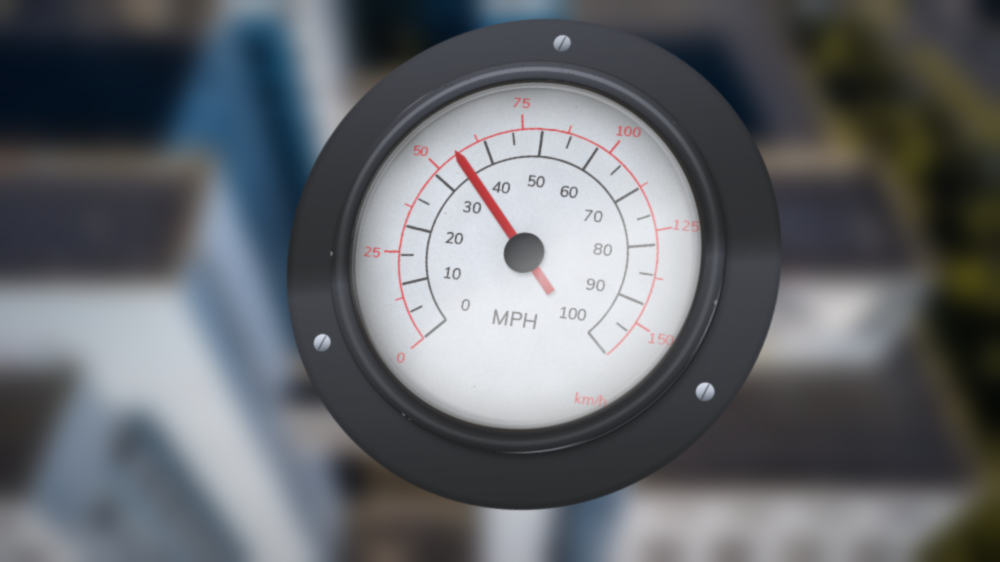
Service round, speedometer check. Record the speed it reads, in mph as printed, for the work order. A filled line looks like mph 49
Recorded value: mph 35
